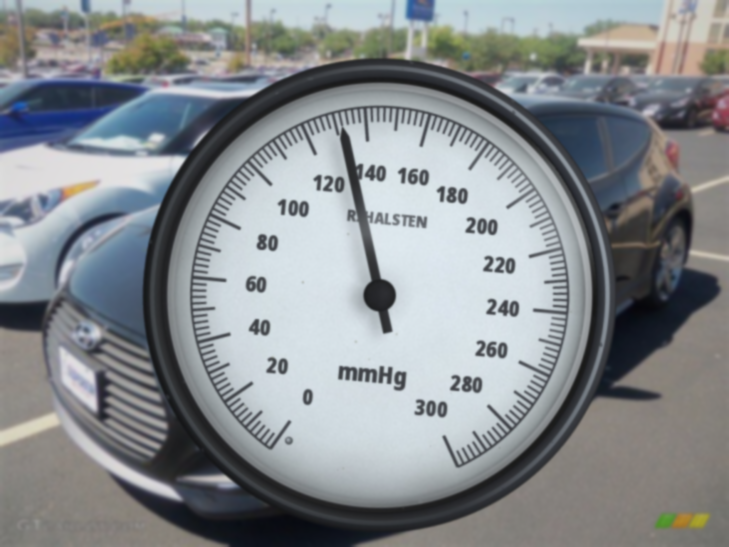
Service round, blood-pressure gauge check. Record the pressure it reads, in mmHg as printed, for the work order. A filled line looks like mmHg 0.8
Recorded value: mmHg 132
